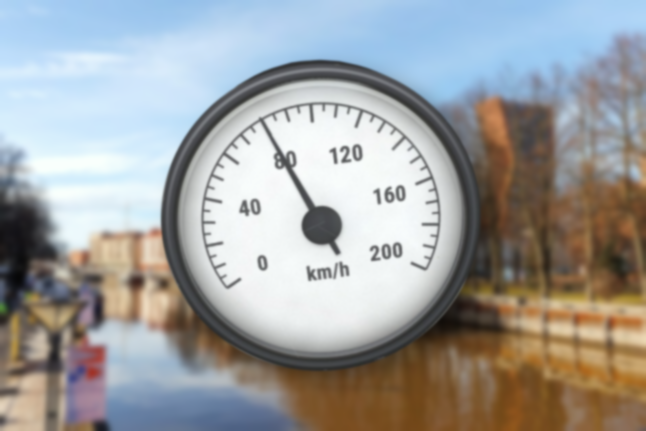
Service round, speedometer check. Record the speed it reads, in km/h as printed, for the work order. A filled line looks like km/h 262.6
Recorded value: km/h 80
